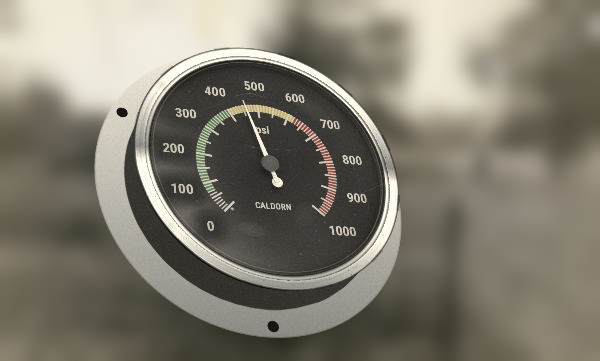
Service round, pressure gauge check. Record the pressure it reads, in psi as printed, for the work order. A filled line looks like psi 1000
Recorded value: psi 450
